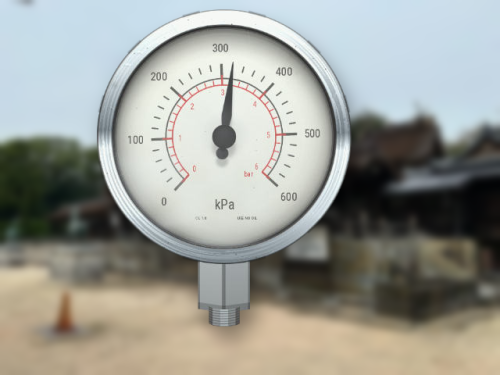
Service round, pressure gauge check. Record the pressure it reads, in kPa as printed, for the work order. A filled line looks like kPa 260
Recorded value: kPa 320
